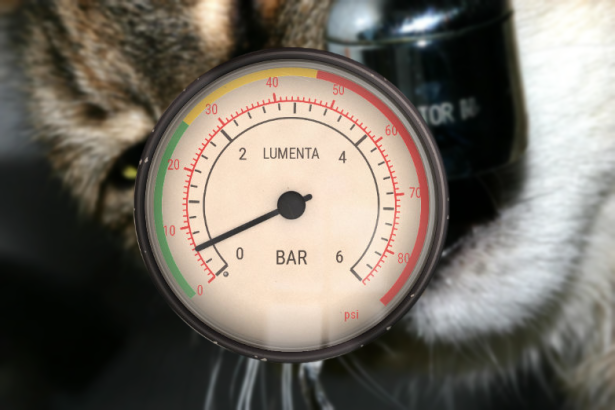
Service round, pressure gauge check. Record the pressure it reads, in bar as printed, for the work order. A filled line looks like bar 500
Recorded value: bar 0.4
